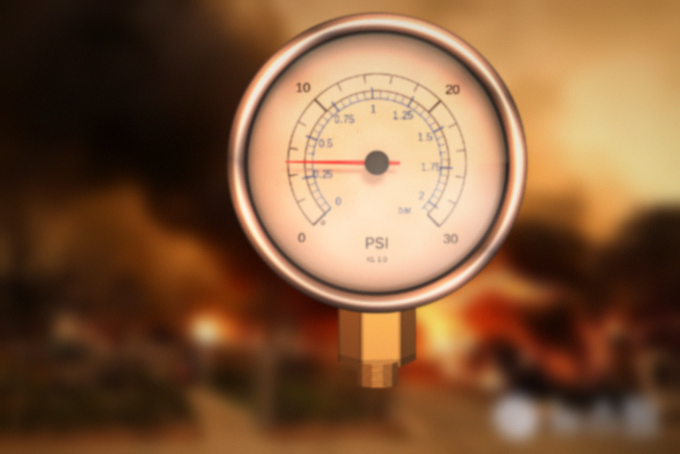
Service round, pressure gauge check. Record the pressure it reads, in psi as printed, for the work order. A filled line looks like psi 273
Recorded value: psi 5
